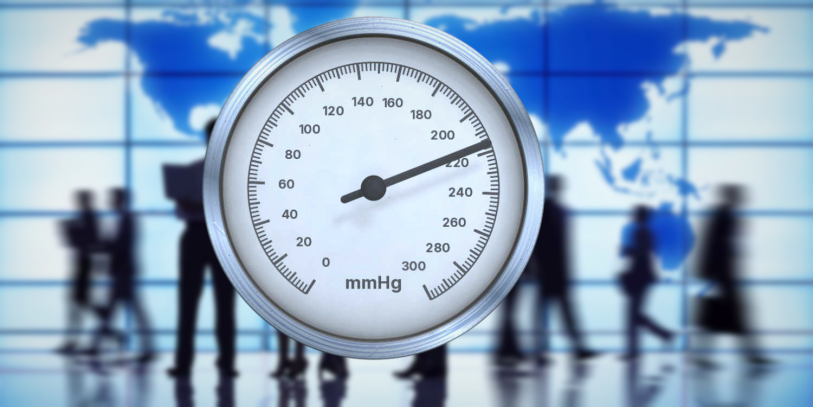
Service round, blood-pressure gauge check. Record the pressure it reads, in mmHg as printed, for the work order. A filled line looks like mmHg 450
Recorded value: mmHg 216
